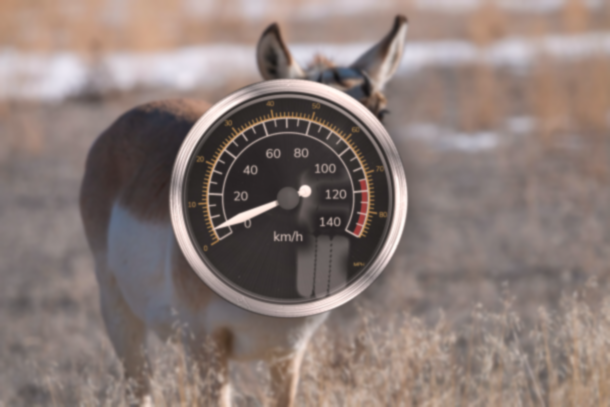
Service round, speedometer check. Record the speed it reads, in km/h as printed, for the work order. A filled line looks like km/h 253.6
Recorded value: km/h 5
